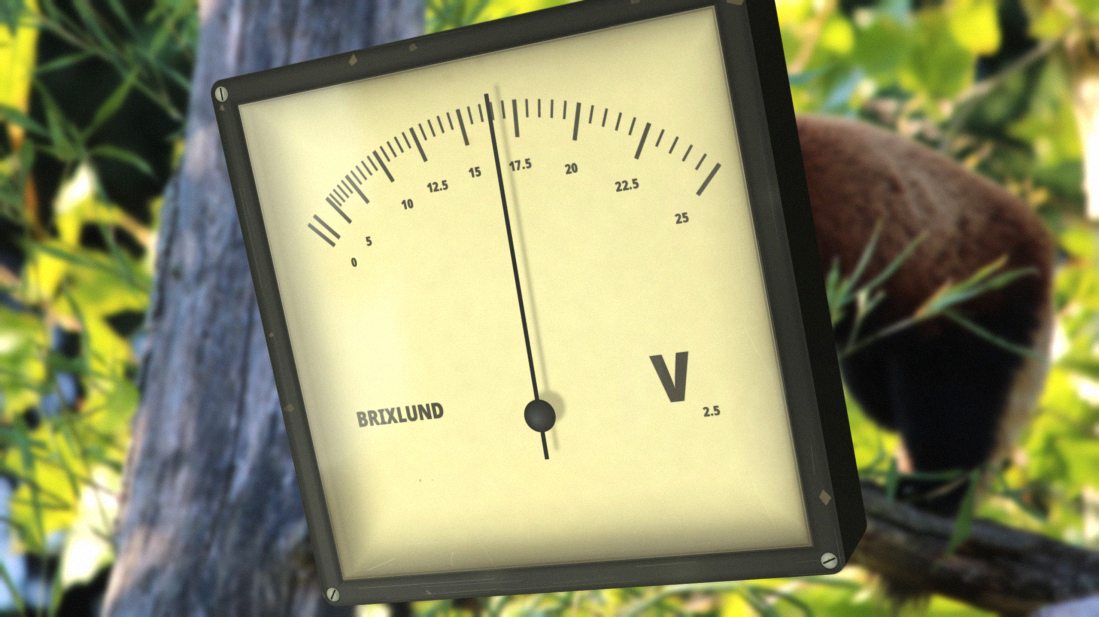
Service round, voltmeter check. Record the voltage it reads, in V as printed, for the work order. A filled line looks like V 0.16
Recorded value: V 16.5
